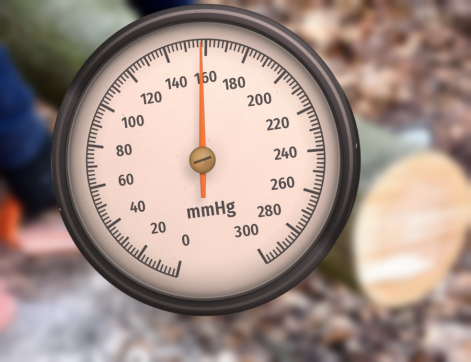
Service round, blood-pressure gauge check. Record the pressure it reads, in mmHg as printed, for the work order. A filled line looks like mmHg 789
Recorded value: mmHg 158
